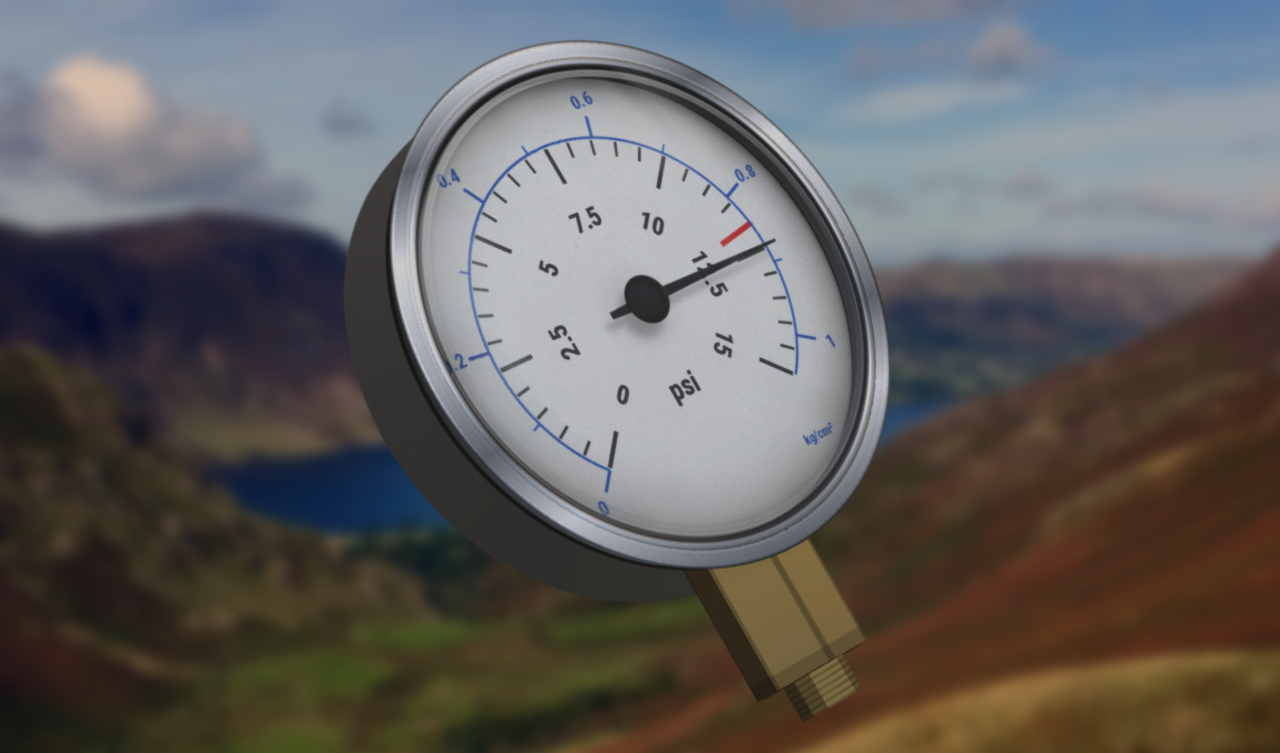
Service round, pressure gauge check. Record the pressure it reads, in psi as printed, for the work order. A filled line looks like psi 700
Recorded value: psi 12.5
